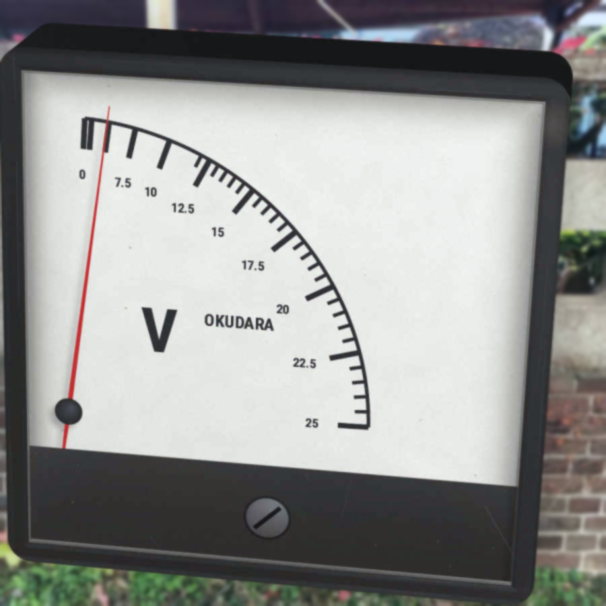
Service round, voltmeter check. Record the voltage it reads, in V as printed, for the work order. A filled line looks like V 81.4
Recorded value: V 5
